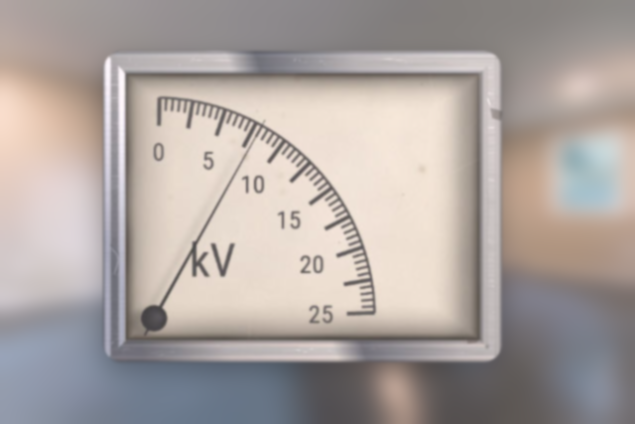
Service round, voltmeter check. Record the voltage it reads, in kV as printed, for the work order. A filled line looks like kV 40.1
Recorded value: kV 8
